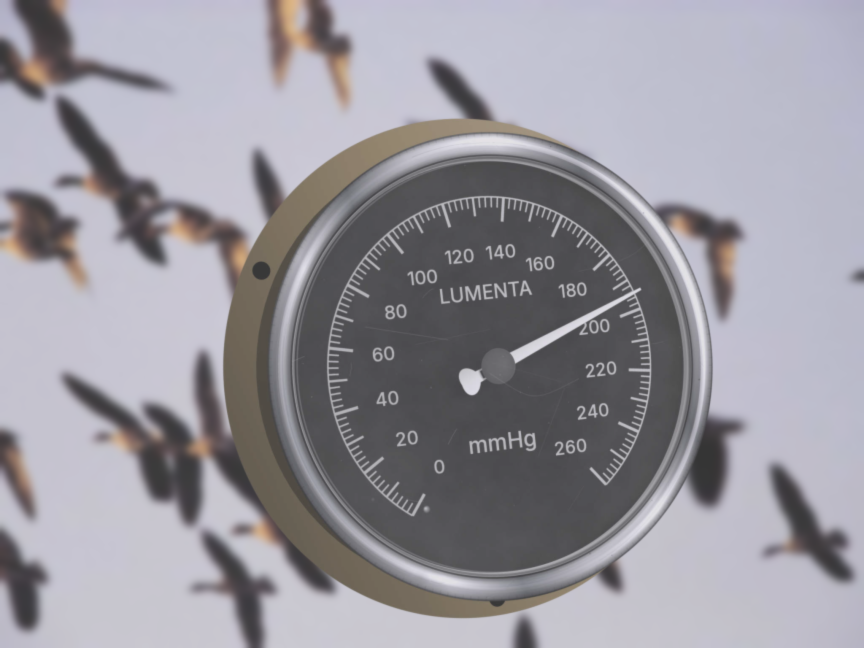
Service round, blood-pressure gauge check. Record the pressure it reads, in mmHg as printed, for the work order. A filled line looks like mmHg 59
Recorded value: mmHg 194
